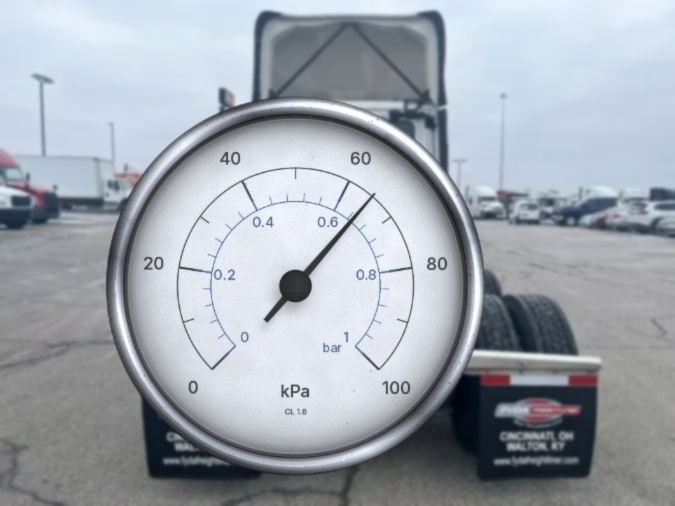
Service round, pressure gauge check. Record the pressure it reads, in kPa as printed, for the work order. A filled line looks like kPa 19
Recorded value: kPa 65
